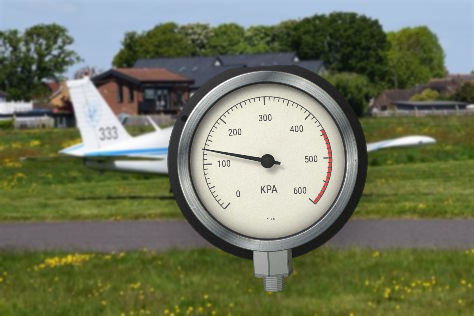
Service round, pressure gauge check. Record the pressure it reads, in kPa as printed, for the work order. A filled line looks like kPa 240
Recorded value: kPa 130
